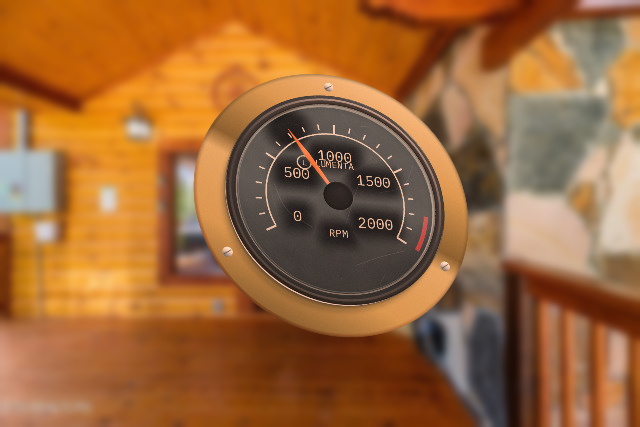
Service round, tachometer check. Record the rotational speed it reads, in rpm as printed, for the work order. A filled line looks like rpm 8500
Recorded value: rpm 700
